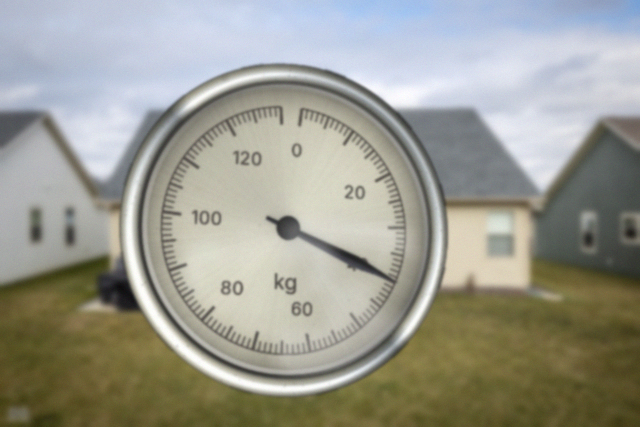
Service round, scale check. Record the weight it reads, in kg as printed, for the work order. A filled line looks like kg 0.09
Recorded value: kg 40
